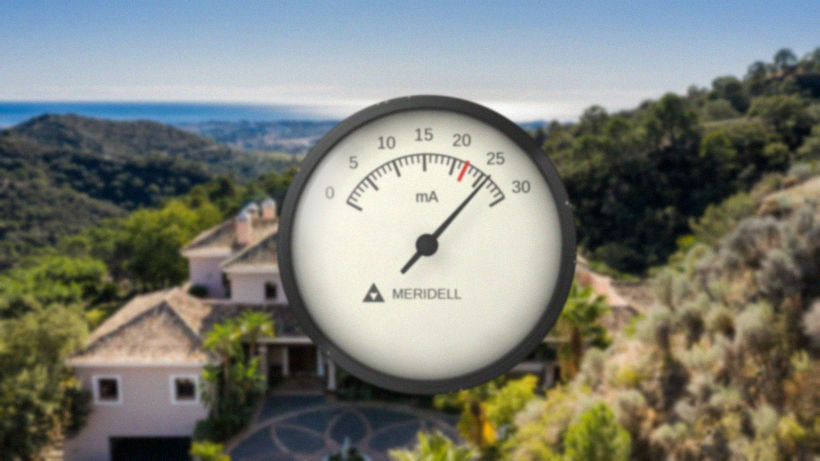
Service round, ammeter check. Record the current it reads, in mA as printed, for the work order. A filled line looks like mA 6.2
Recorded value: mA 26
